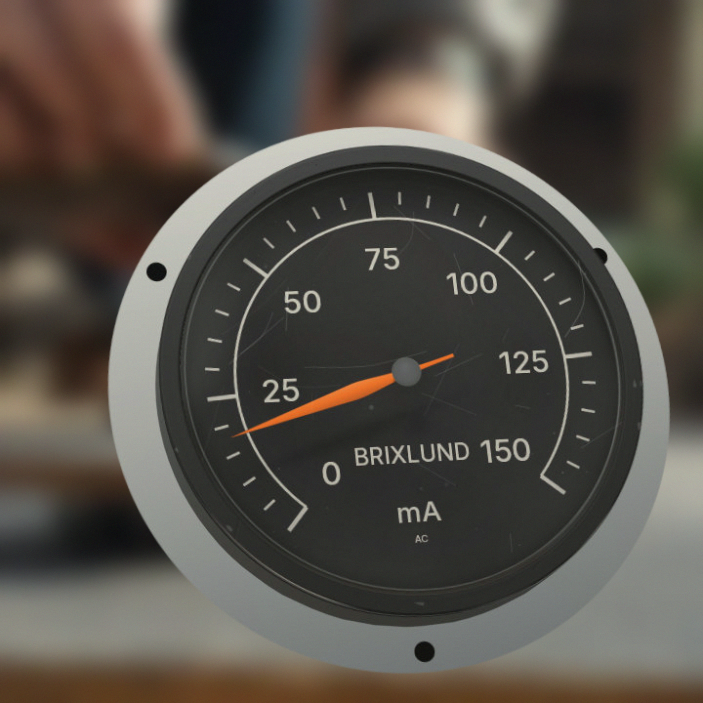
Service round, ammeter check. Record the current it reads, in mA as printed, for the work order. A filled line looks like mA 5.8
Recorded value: mA 17.5
